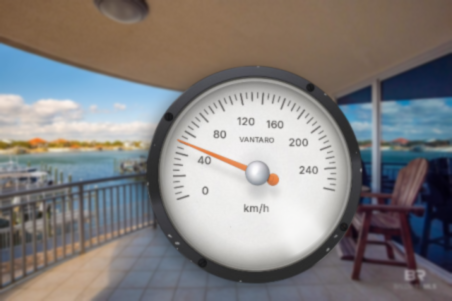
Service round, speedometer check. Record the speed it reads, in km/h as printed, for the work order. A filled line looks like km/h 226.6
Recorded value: km/h 50
